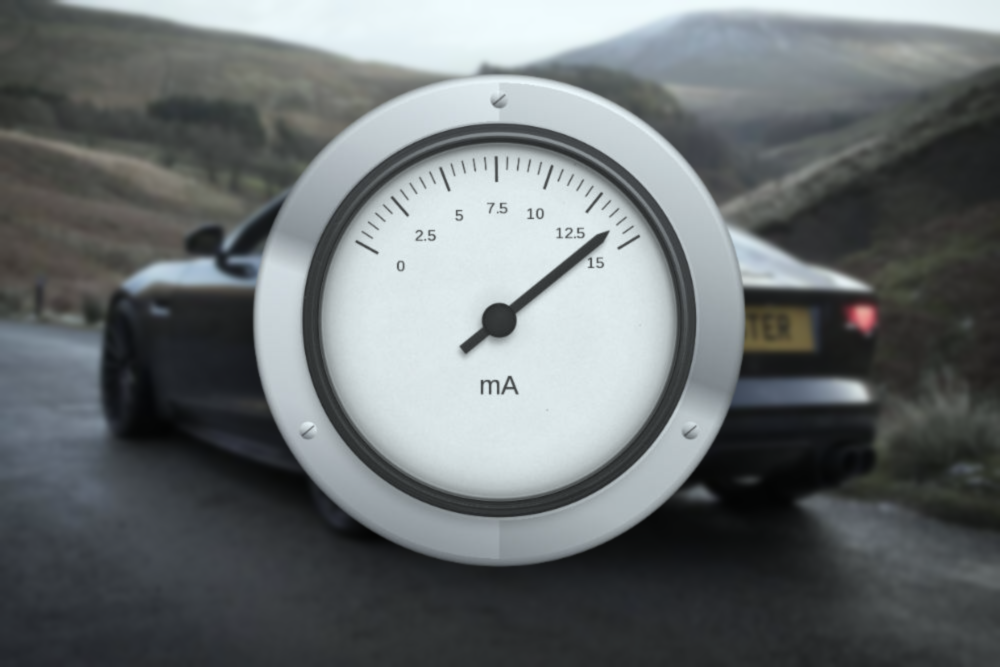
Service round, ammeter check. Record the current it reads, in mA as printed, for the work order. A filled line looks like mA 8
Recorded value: mA 14
